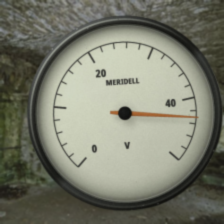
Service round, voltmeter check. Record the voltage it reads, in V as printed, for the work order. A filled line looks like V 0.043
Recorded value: V 43
